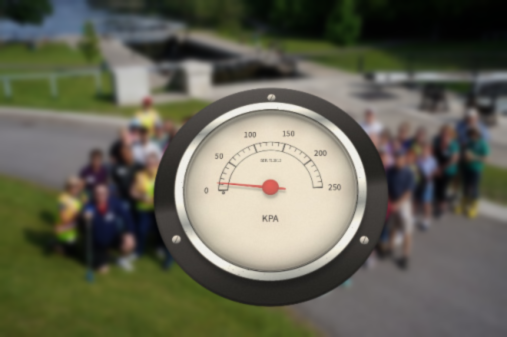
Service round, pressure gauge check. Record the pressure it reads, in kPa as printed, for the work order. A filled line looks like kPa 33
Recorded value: kPa 10
